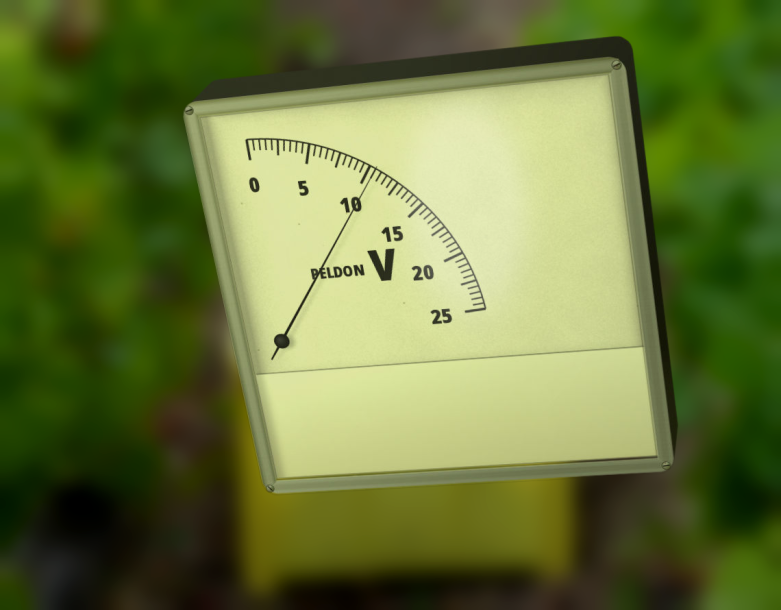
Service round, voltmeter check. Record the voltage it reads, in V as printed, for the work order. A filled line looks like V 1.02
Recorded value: V 10.5
